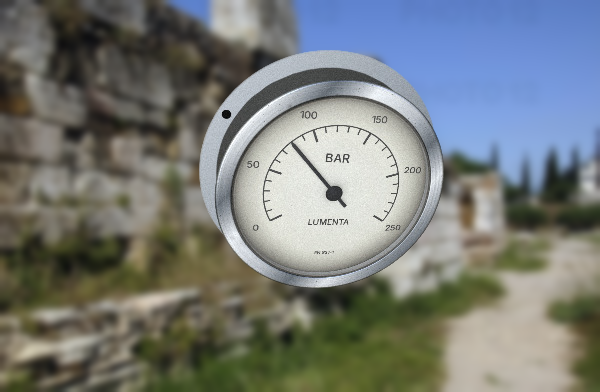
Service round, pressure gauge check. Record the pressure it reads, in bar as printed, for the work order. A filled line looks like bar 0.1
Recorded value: bar 80
